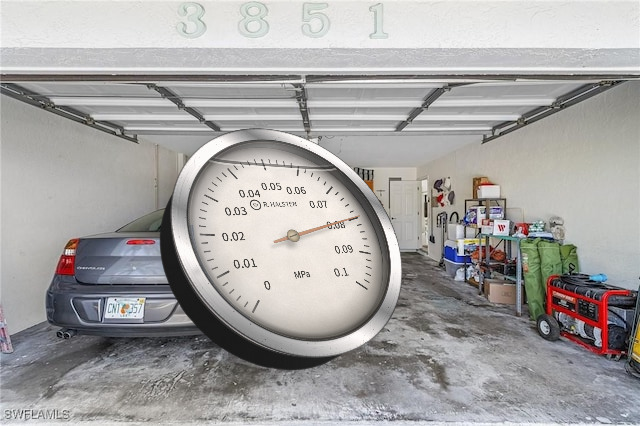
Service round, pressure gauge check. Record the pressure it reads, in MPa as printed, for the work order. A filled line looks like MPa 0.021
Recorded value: MPa 0.08
